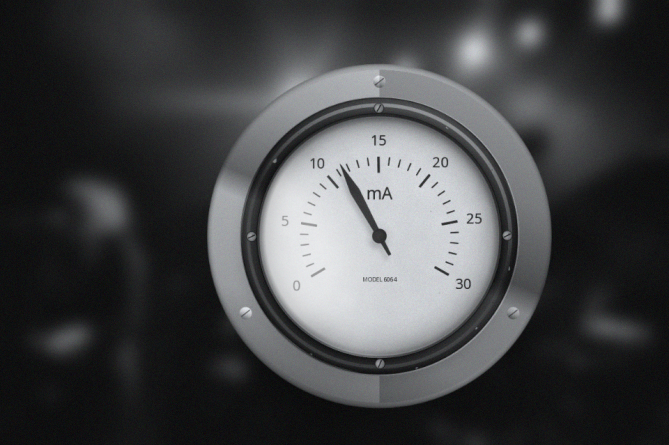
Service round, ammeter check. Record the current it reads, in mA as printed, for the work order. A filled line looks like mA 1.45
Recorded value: mA 11.5
